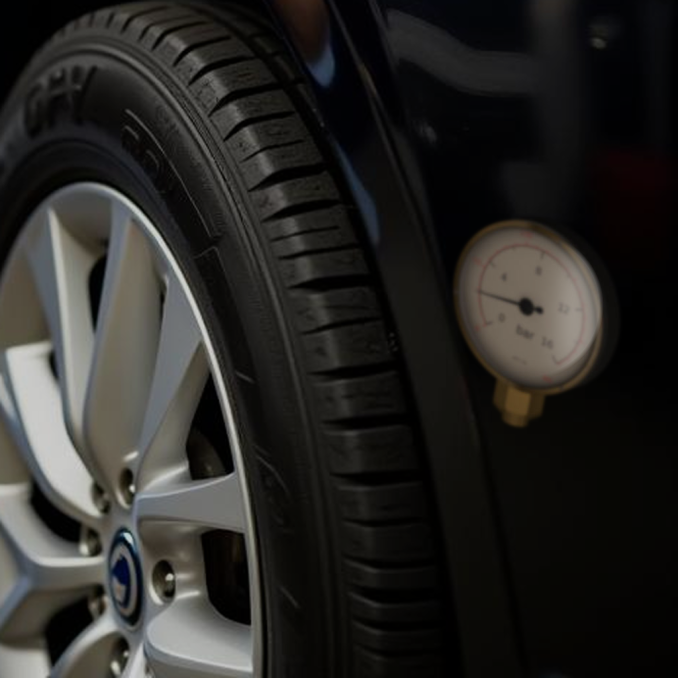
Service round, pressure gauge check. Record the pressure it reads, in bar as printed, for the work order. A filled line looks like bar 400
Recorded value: bar 2
